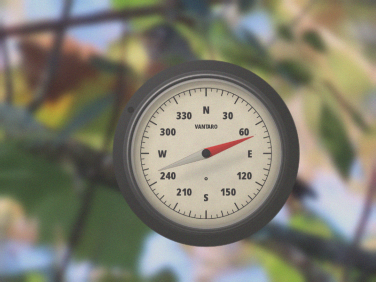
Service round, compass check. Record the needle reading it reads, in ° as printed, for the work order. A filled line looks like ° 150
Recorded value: ° 70
